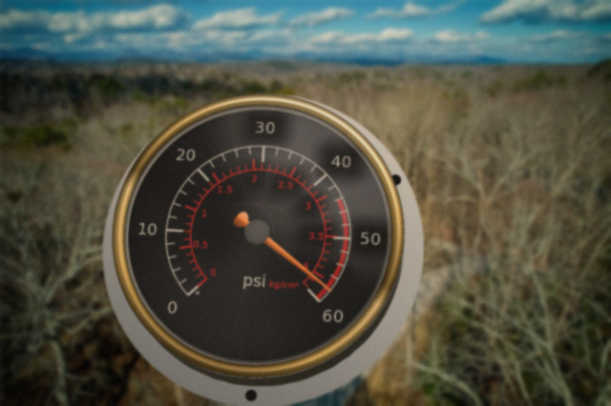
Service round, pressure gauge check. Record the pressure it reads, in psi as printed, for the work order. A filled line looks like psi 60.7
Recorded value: psi 58
